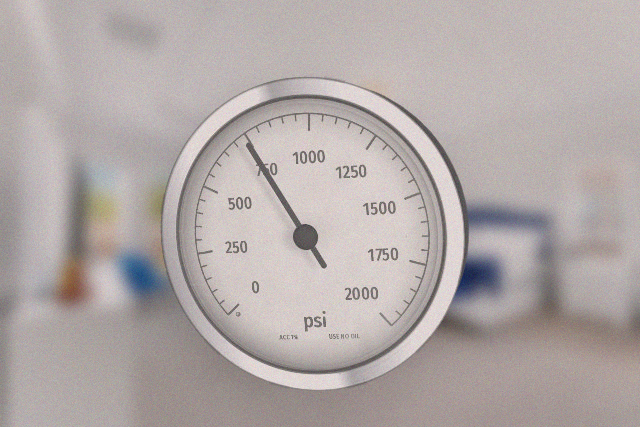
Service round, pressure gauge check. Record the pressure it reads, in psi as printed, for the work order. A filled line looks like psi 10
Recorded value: psi 750
